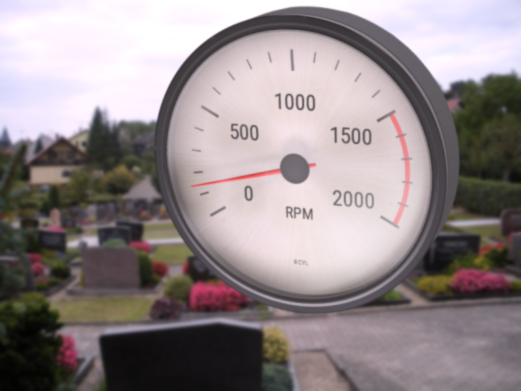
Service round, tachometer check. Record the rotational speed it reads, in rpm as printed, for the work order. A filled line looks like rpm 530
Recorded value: rpm 150
